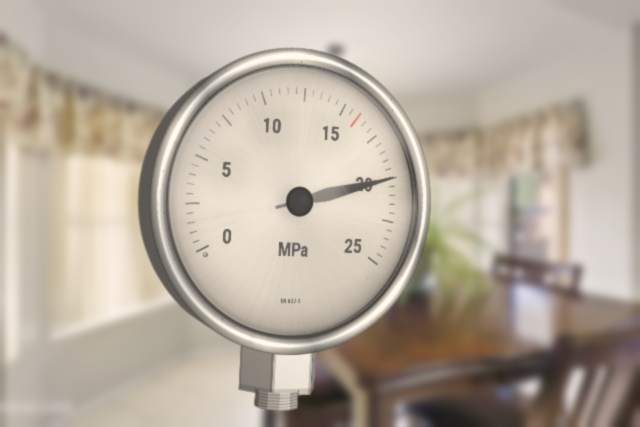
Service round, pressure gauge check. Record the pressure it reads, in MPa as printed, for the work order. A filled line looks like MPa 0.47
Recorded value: MPa 20
